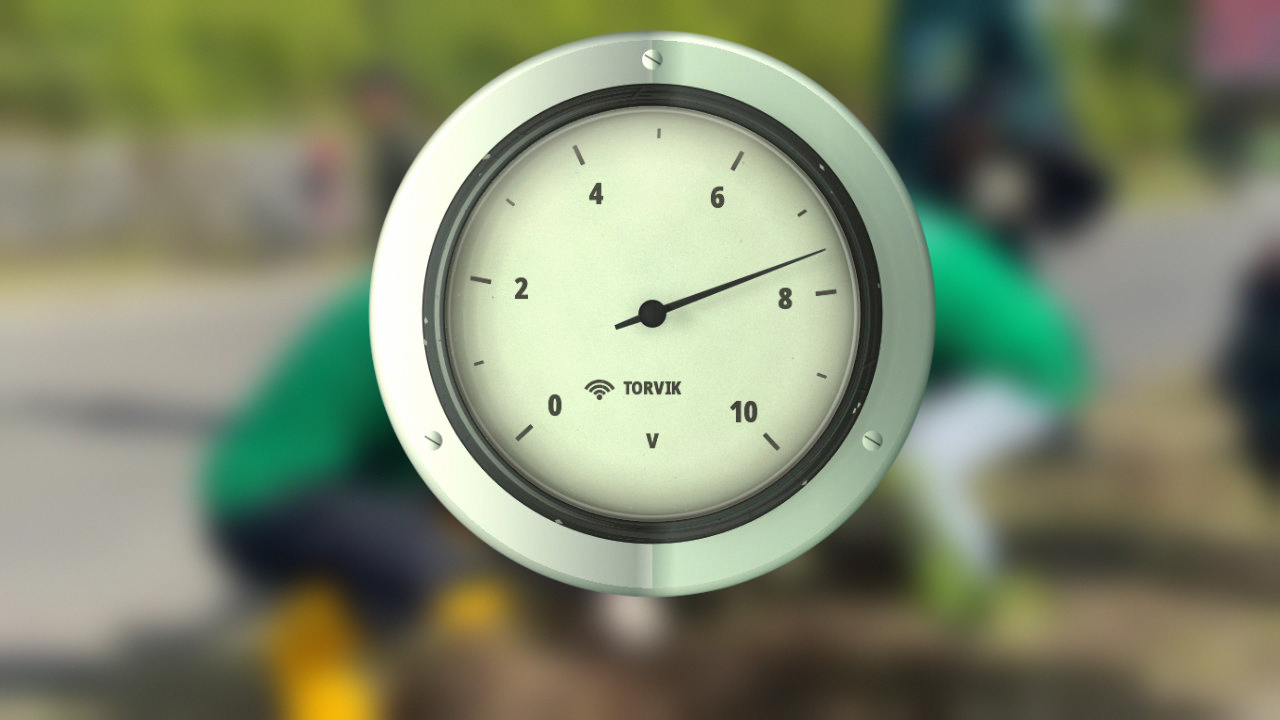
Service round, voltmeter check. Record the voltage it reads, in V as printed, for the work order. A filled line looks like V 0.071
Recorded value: V 7.5
